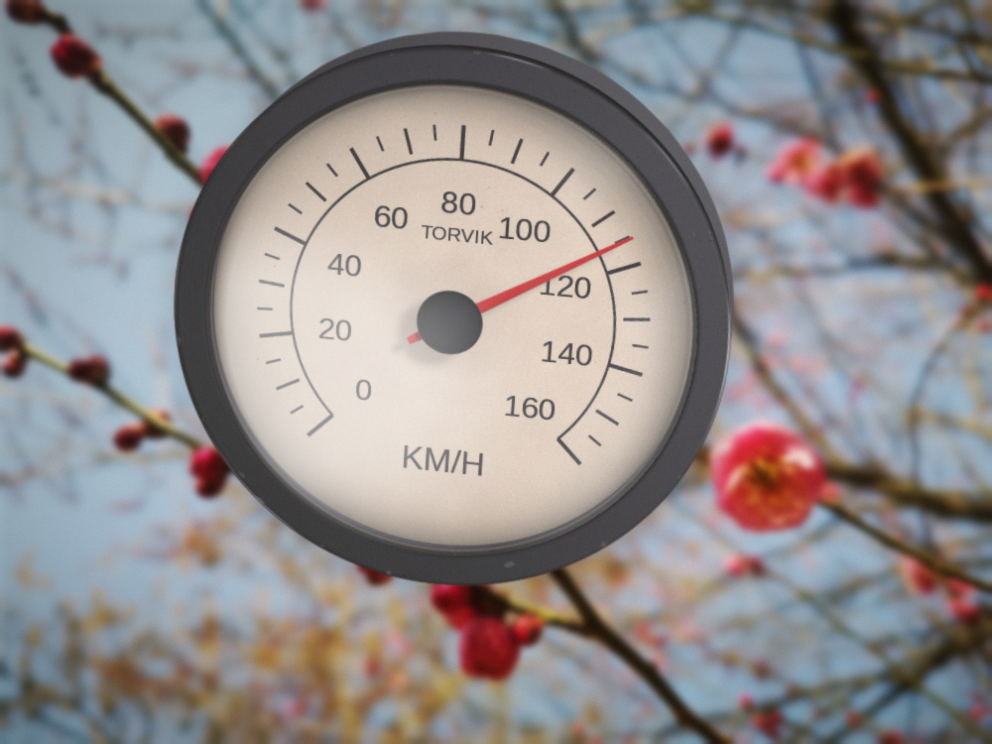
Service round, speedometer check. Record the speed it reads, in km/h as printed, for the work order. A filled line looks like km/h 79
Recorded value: km/h 115
